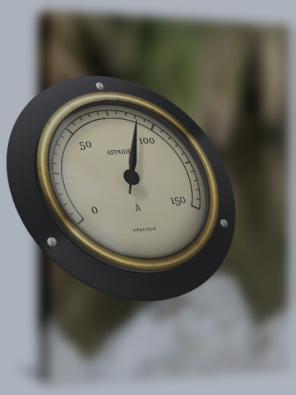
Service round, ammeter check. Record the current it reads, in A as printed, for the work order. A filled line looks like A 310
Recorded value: A 90
